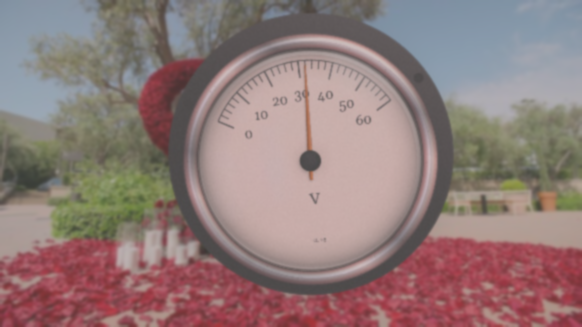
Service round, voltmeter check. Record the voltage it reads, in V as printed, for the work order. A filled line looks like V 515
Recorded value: V 32
